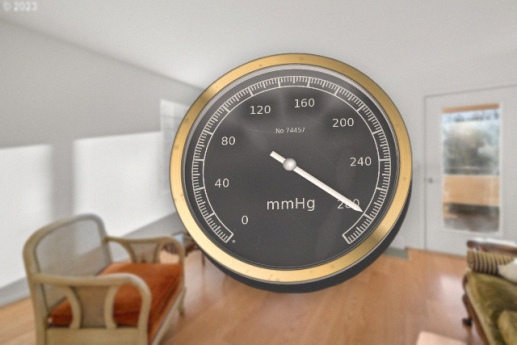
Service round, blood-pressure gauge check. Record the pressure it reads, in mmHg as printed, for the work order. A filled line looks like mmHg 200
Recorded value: mmHg 280
